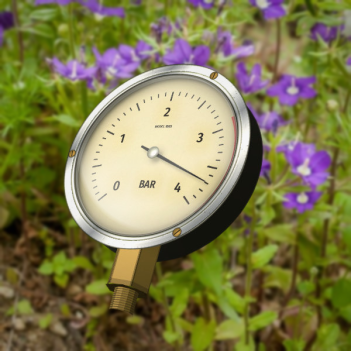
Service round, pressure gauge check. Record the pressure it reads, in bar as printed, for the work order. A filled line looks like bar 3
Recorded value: bar 3.7
